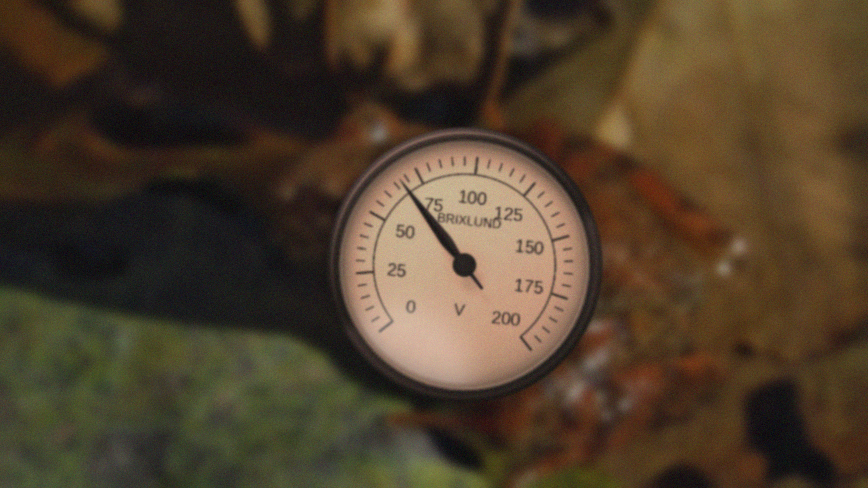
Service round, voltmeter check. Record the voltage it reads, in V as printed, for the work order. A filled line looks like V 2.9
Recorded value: V 67.5
